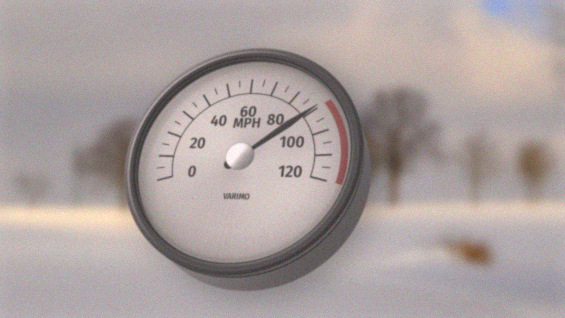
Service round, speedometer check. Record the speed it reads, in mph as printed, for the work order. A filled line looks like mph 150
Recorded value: mph 90
